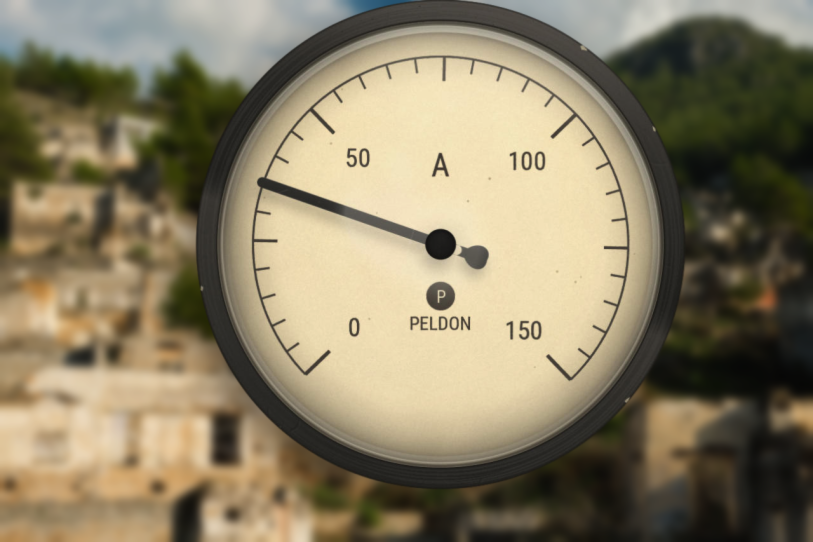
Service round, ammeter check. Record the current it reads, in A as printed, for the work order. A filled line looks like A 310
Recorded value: A 35
